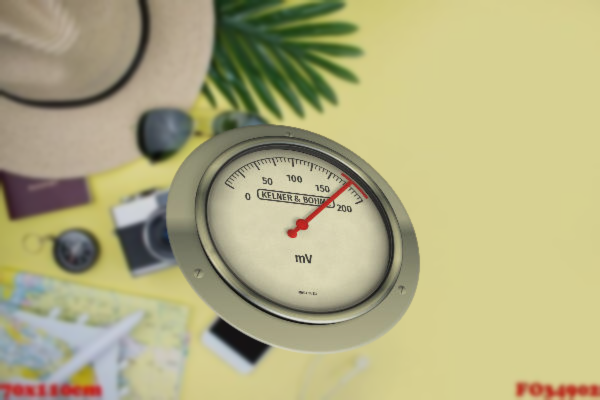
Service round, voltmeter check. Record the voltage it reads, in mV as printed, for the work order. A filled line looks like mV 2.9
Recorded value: mV 175
